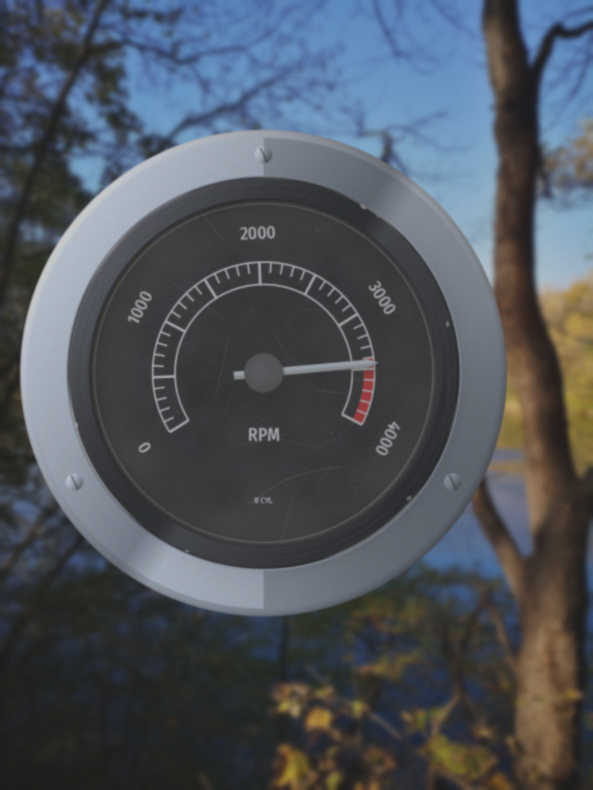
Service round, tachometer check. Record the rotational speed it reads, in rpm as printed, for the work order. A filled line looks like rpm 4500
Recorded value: rpm 3450
